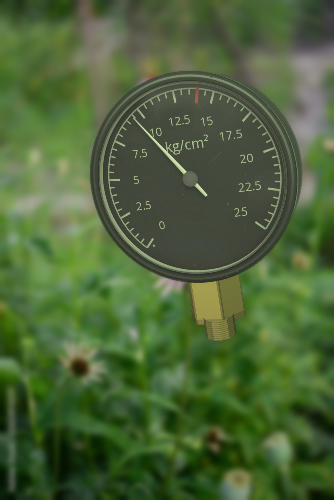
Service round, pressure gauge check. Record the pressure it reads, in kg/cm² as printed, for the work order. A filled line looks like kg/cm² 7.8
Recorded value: kg/cm² 9.5
